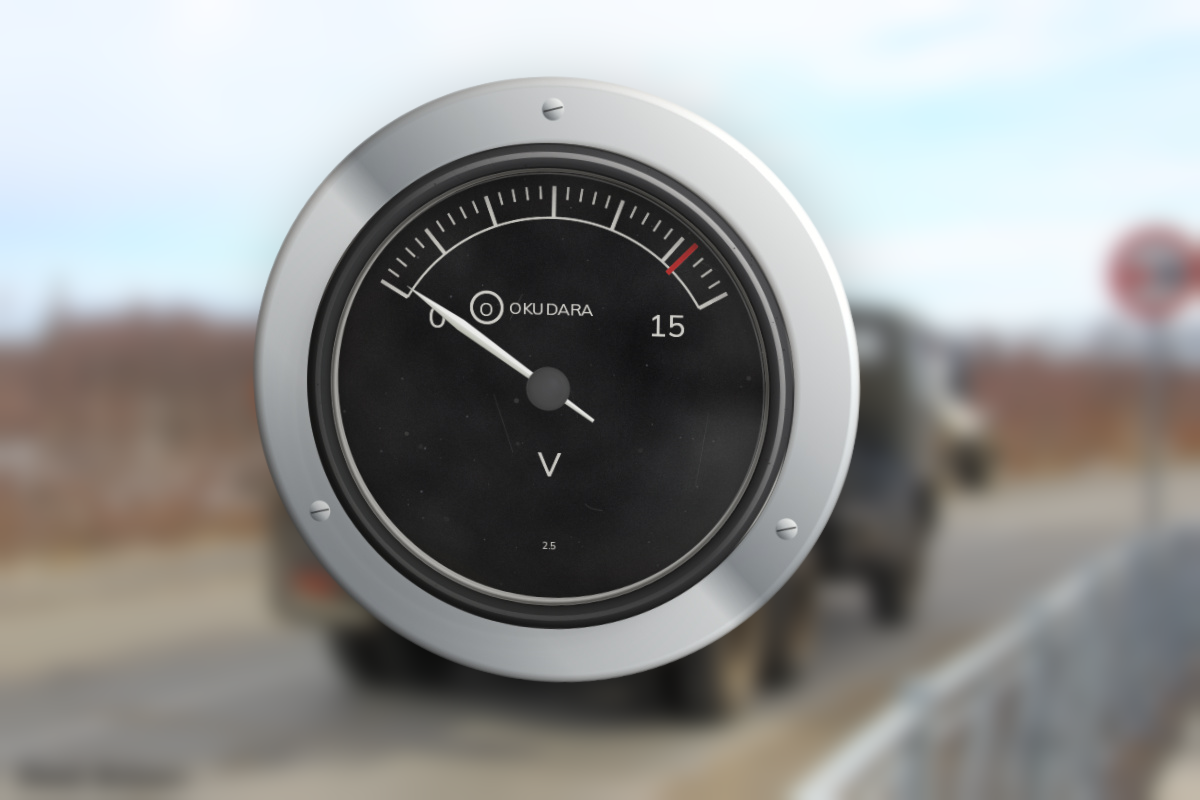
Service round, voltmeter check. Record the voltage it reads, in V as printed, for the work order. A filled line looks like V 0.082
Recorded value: V 0.5
